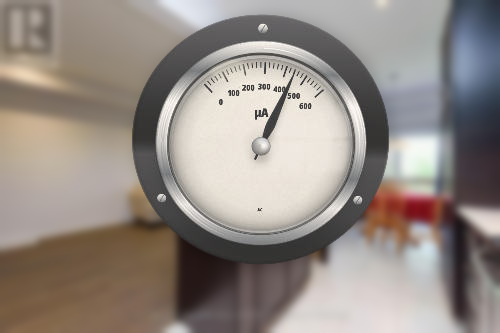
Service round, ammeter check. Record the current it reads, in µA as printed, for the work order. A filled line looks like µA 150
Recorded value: µA 440
